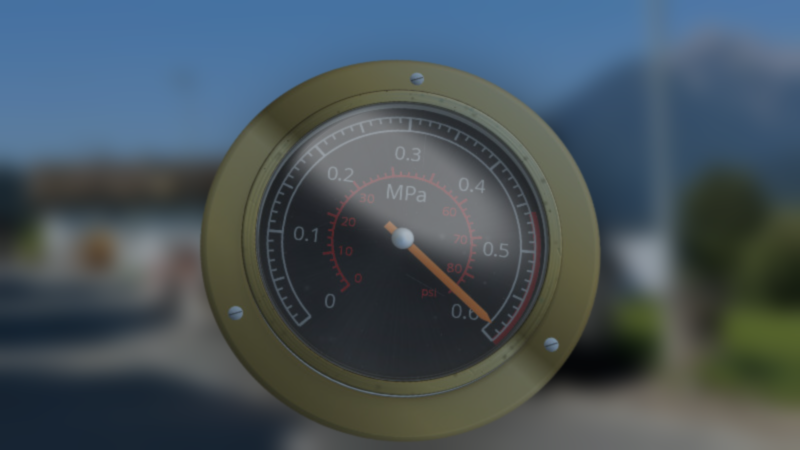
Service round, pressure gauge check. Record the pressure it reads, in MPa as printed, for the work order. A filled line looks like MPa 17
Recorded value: MPa 0.59
